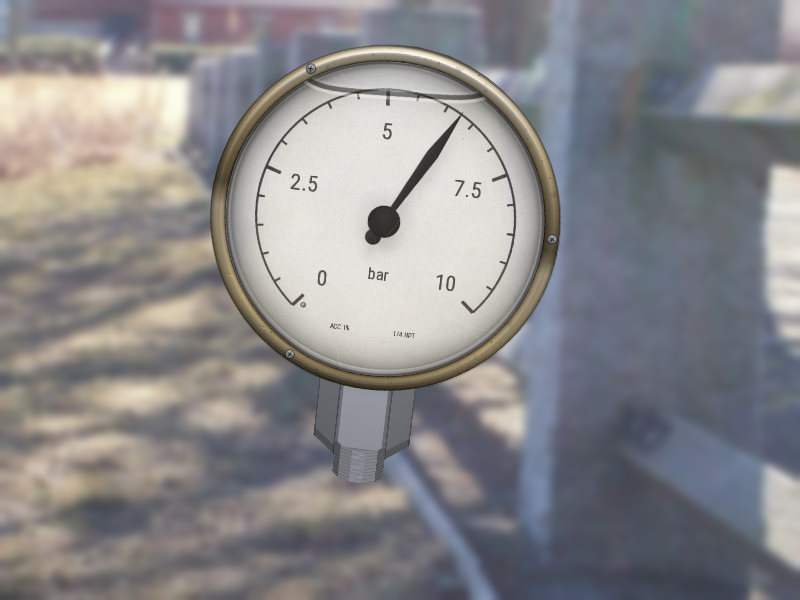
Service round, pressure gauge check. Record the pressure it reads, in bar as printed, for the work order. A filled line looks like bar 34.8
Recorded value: bar 6.25
